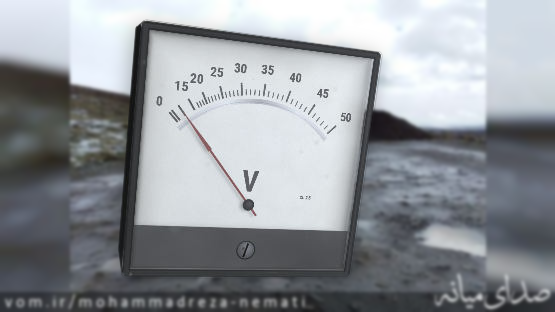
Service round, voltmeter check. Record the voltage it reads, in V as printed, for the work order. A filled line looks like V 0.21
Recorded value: V 10
